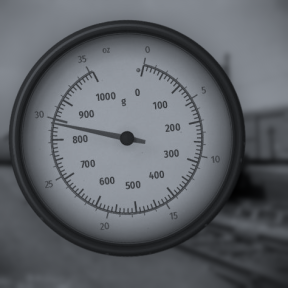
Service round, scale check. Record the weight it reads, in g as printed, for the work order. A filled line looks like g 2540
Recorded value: g 840
